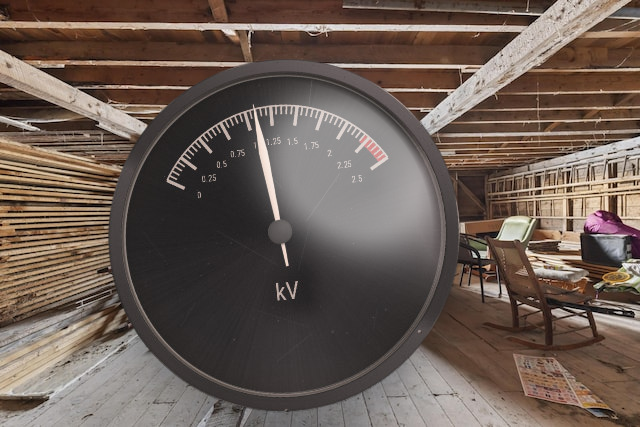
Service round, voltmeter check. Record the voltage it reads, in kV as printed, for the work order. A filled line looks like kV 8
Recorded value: kV 1.1
